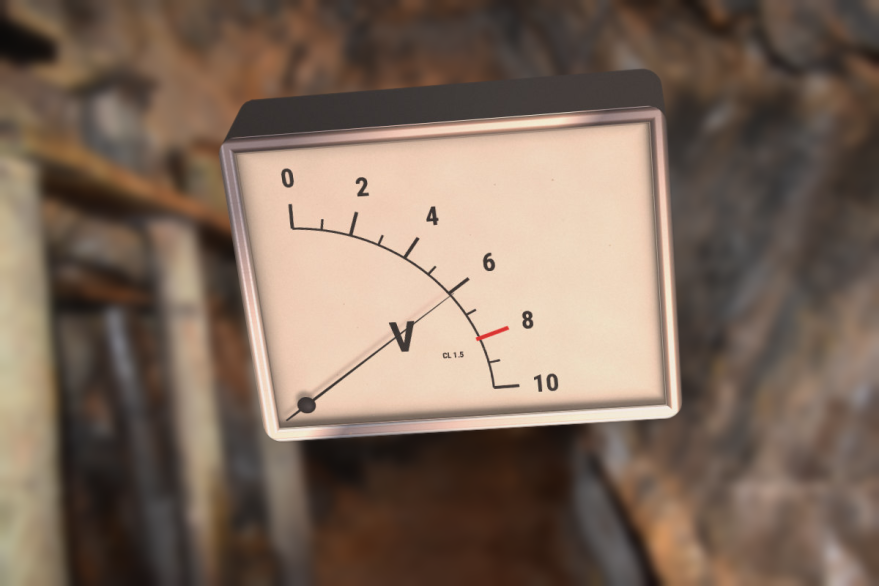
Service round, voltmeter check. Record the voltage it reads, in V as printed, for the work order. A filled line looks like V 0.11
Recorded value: V 6
